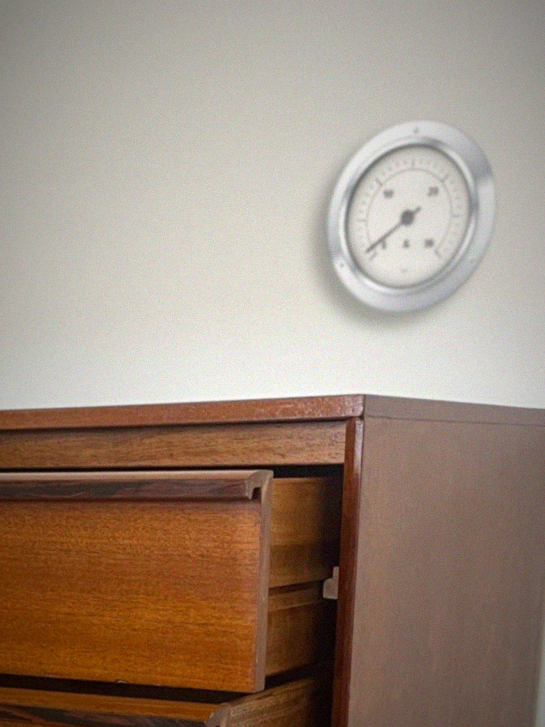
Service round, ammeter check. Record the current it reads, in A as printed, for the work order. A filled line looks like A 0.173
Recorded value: A 1
